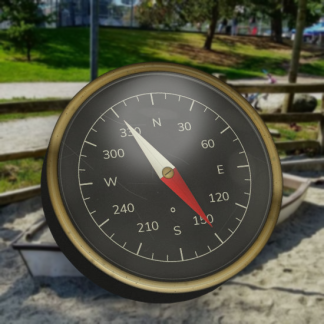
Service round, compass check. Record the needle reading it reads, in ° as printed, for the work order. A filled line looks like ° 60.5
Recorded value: ° 150
